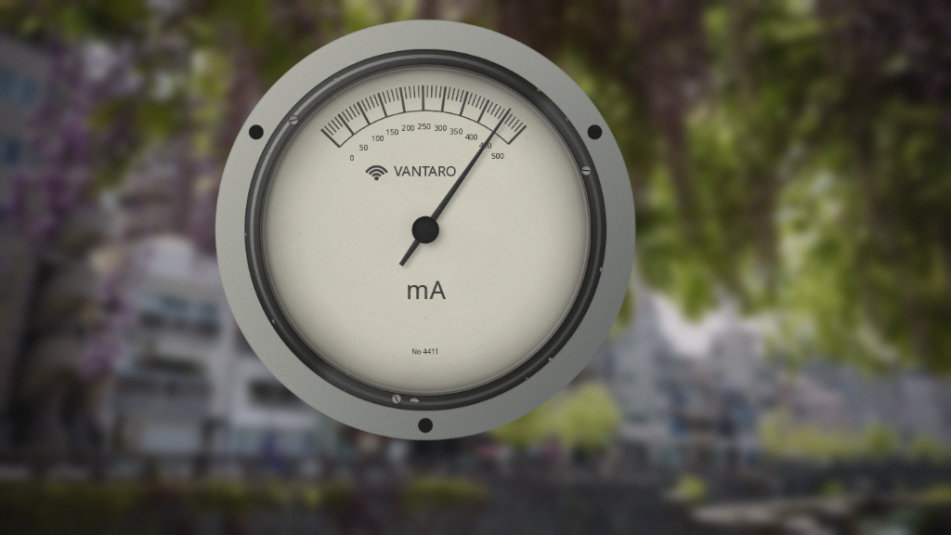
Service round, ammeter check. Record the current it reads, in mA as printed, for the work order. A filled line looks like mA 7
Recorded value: mA 450
